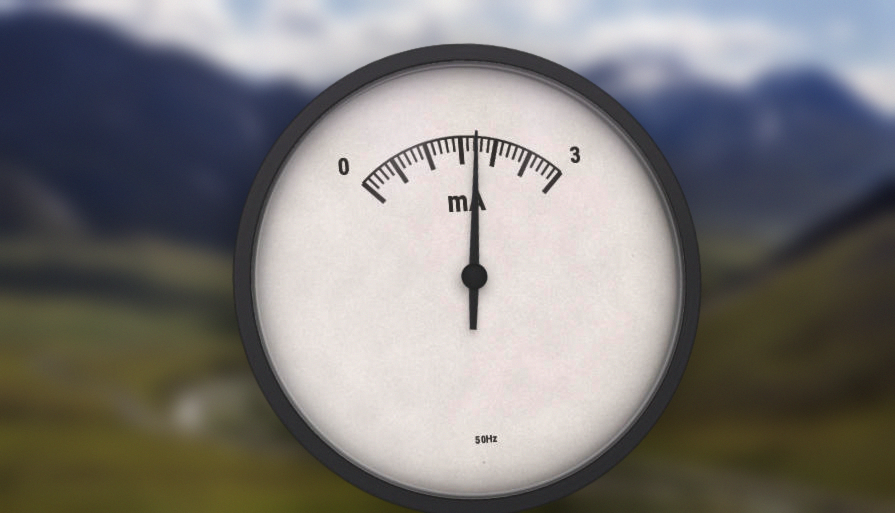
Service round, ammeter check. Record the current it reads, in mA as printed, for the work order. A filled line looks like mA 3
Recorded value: mA 1.7
